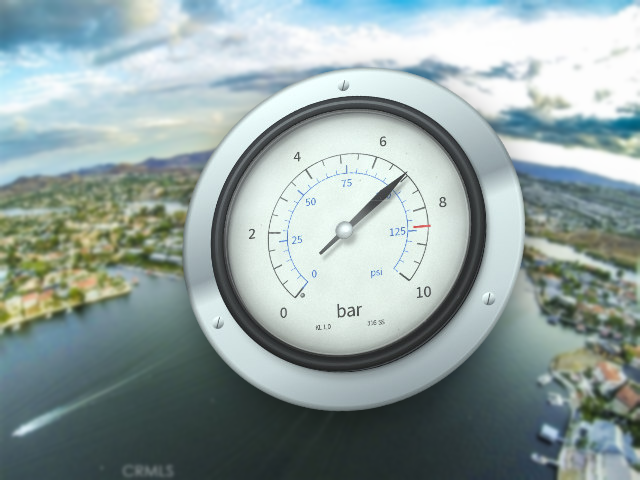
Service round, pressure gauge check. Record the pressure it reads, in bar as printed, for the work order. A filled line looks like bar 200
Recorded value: bar 7
